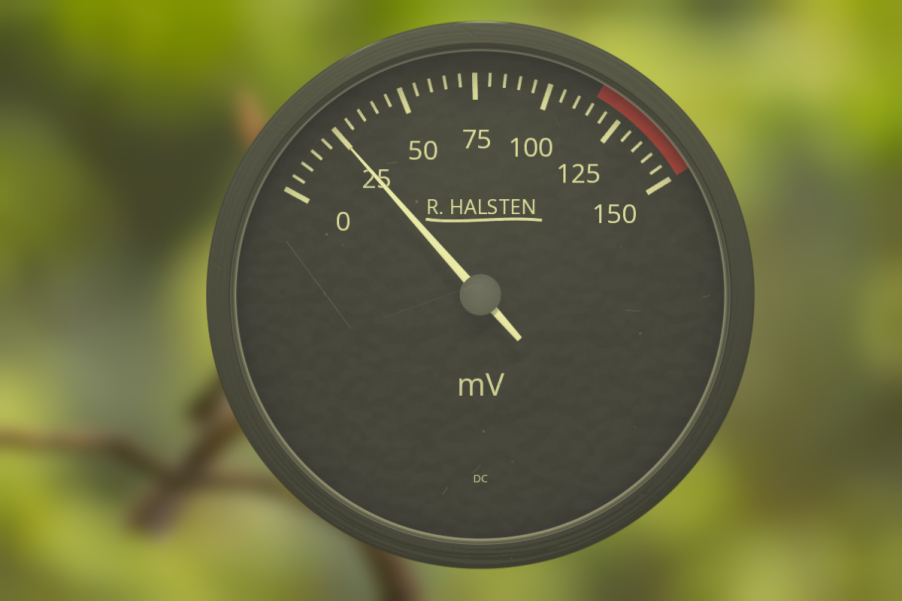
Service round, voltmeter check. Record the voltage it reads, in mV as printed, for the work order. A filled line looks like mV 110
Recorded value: mV 25
